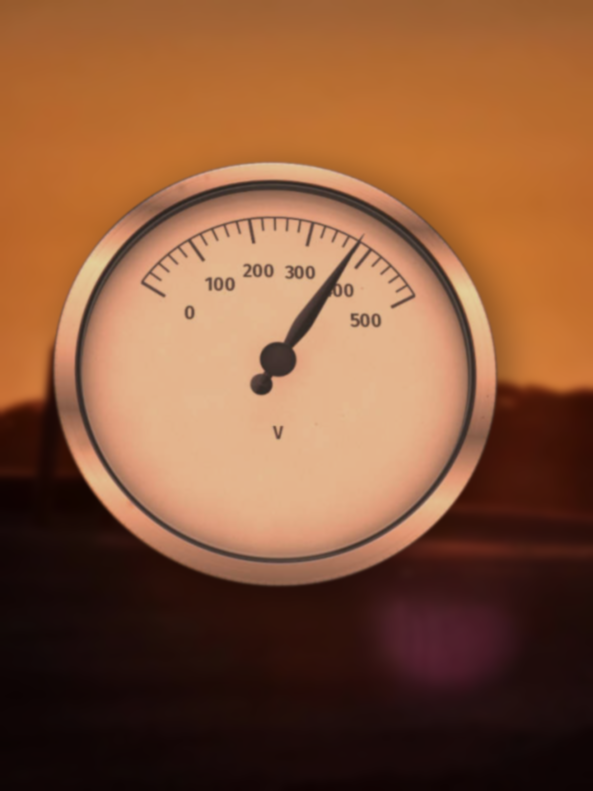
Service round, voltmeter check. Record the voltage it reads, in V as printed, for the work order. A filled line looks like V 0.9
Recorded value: V 380
